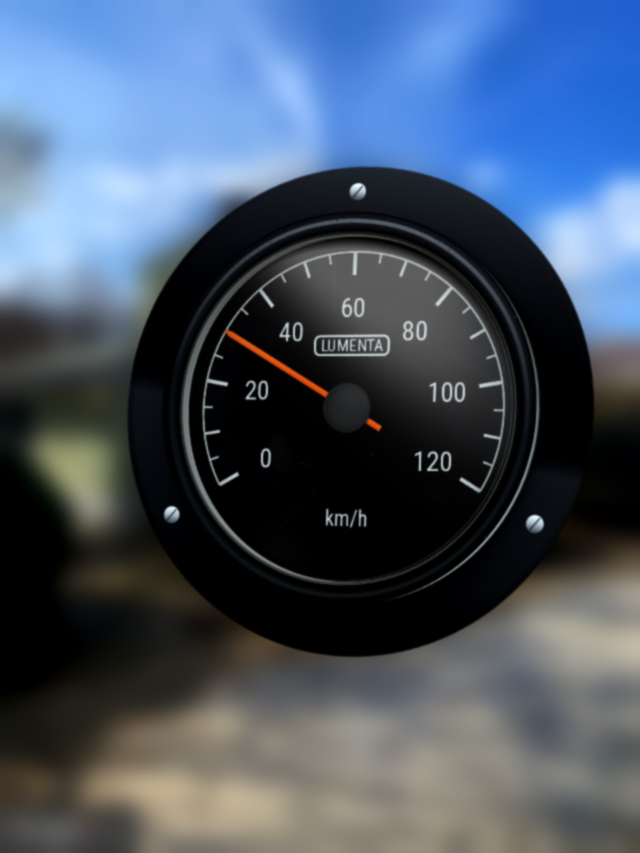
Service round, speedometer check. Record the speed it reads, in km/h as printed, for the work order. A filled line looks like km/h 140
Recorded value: km/h 30
